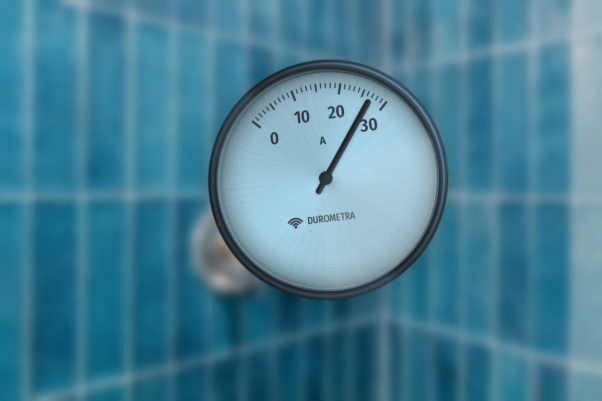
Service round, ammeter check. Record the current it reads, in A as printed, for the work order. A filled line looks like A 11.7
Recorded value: A 27
